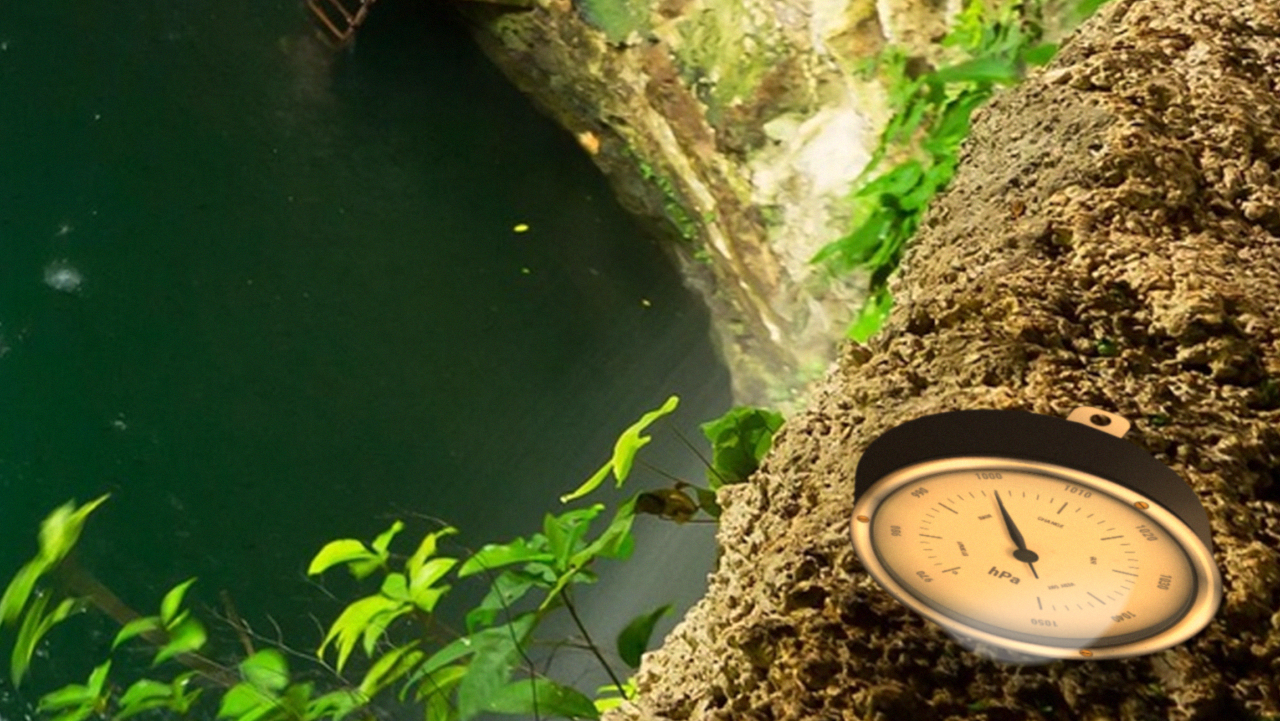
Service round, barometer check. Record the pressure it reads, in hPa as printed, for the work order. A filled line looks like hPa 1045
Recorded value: hPa 1000
